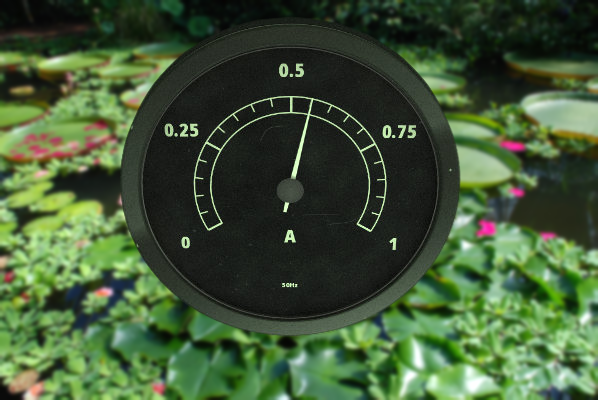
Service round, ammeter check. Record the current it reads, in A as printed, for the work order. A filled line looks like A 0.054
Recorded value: A 0.55
